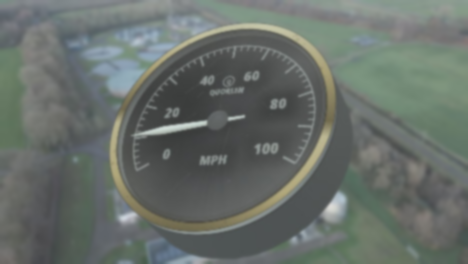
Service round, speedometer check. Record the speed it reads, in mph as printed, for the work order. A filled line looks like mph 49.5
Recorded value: mph 10
